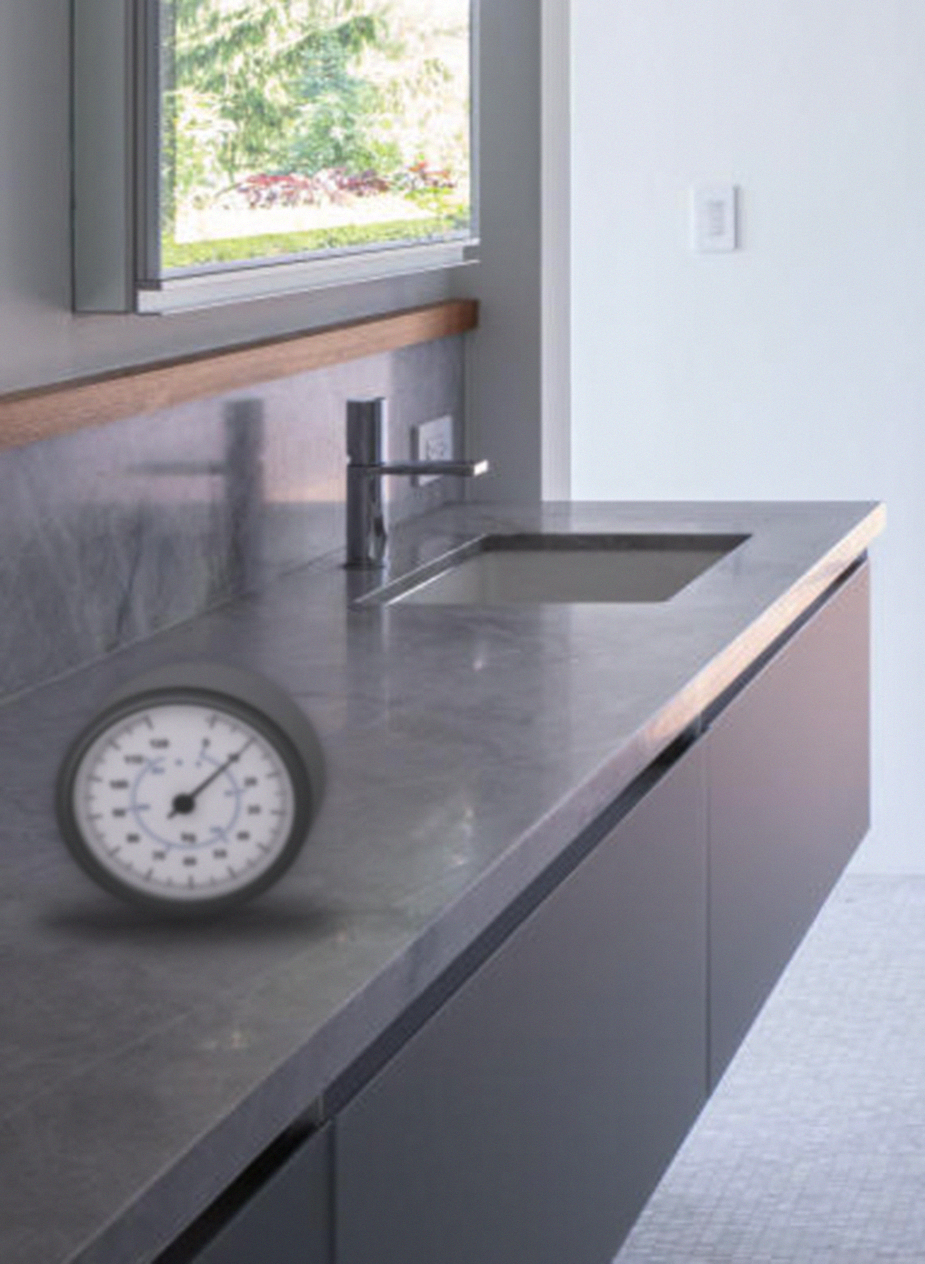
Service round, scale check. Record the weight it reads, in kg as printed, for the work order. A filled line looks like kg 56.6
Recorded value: kg 10
